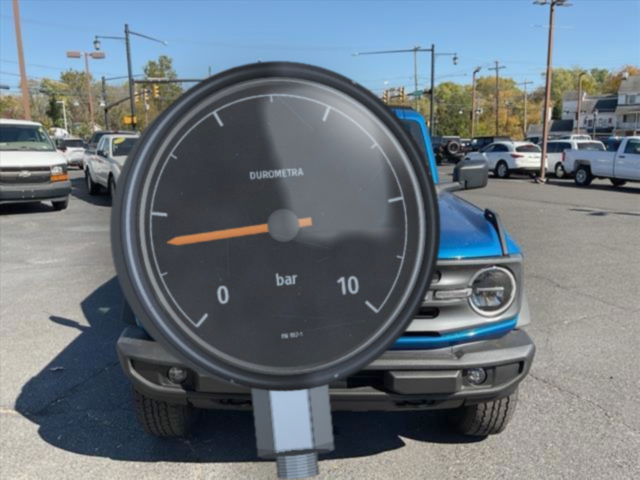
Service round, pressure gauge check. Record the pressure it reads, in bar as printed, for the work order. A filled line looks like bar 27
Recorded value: bar 1.5
